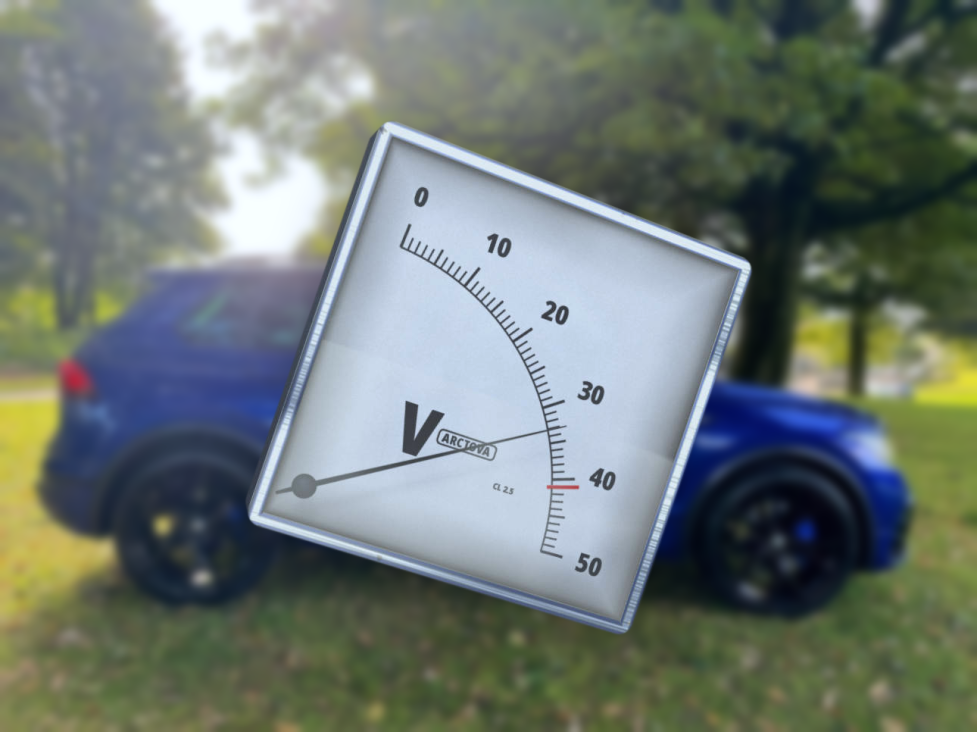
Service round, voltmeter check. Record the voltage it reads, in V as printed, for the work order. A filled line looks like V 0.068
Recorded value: V 33
